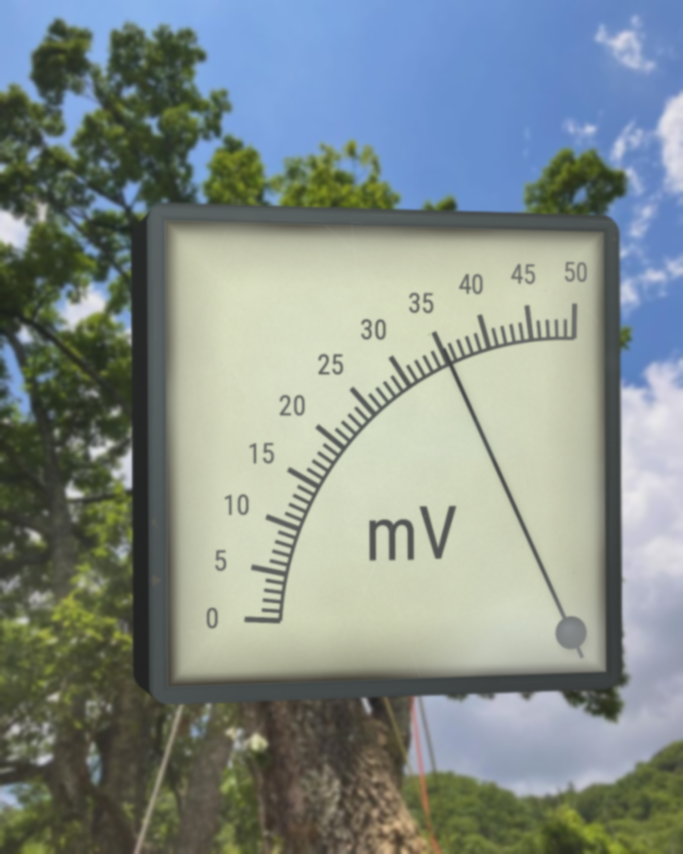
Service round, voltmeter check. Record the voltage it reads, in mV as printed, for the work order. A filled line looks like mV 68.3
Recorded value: mV 35
